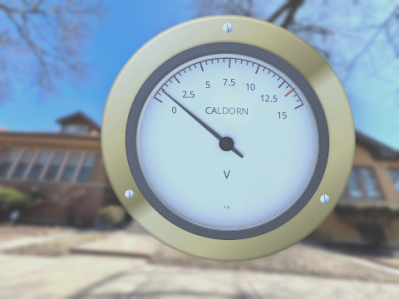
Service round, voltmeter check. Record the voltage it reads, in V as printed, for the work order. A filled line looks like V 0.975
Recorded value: V 1
